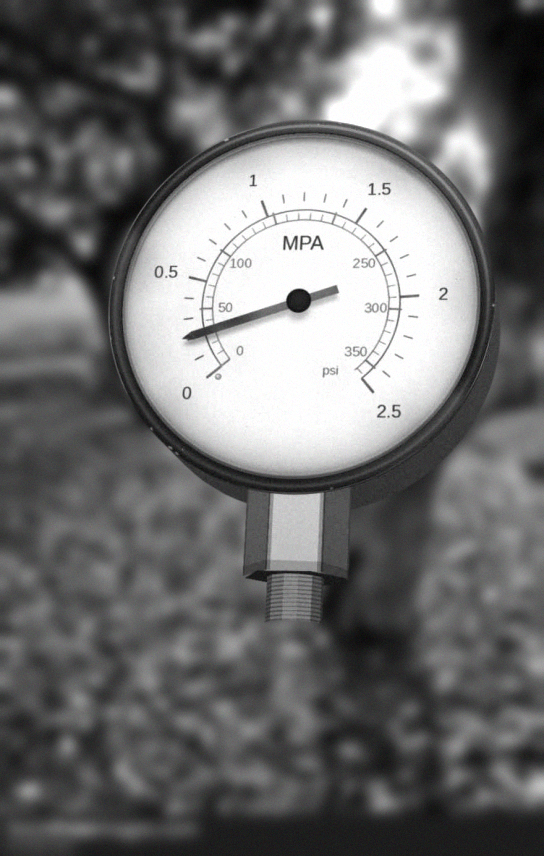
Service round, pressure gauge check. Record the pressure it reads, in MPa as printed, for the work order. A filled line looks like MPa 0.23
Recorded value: MPa 0.2
